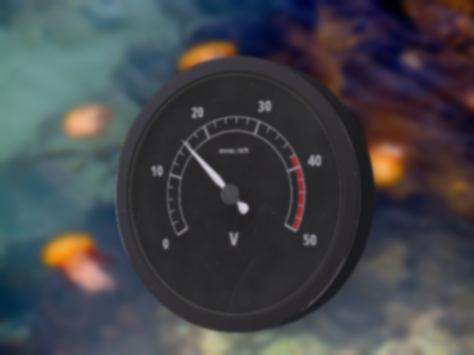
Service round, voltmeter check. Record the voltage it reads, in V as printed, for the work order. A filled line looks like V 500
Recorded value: V 16
